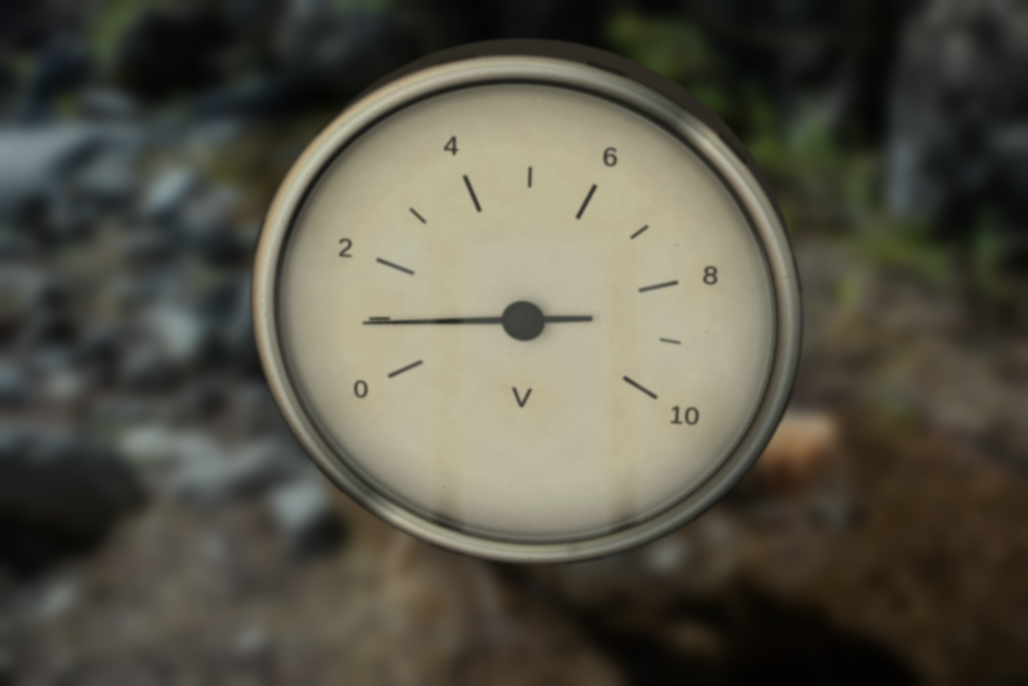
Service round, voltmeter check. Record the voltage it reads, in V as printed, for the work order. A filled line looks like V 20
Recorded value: V 1
